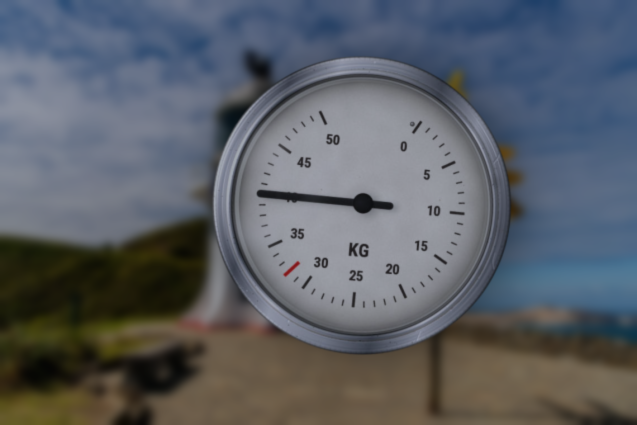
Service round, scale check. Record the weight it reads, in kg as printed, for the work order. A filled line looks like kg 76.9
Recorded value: kg 40
